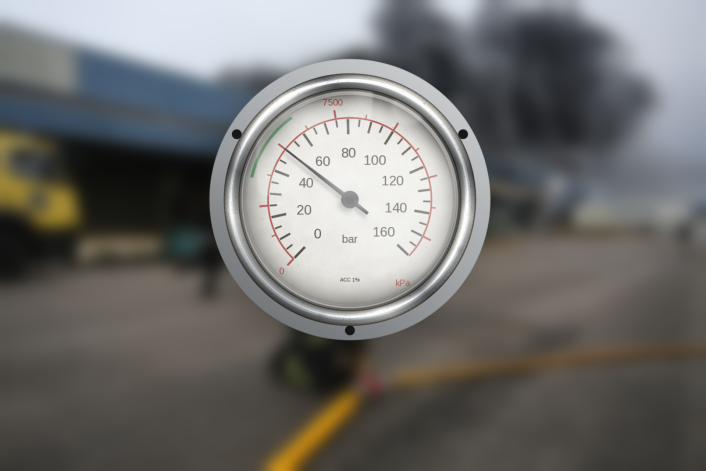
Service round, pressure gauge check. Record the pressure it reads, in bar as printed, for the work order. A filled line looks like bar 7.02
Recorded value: bar 50
